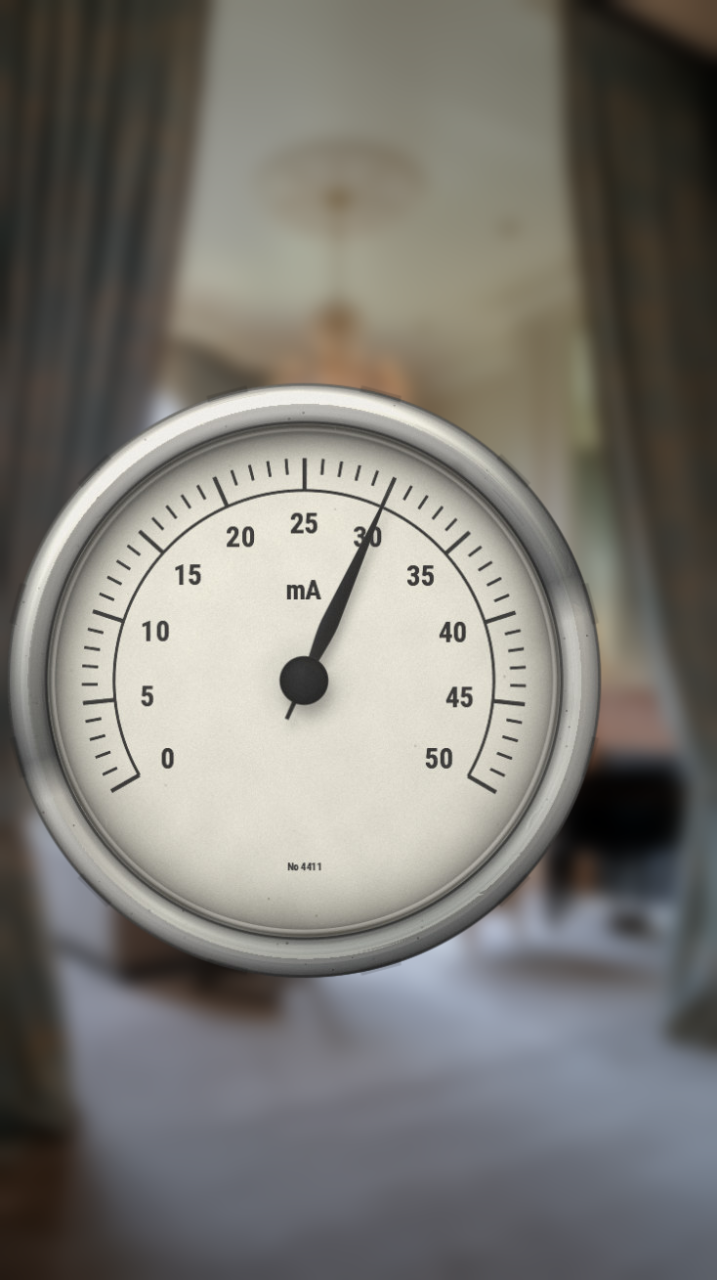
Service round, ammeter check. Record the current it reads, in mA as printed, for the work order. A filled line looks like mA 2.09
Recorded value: mA 30
